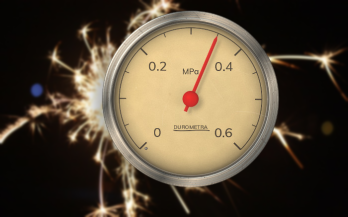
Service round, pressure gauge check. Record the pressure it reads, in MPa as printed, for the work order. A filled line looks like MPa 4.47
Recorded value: MPa 0.35
